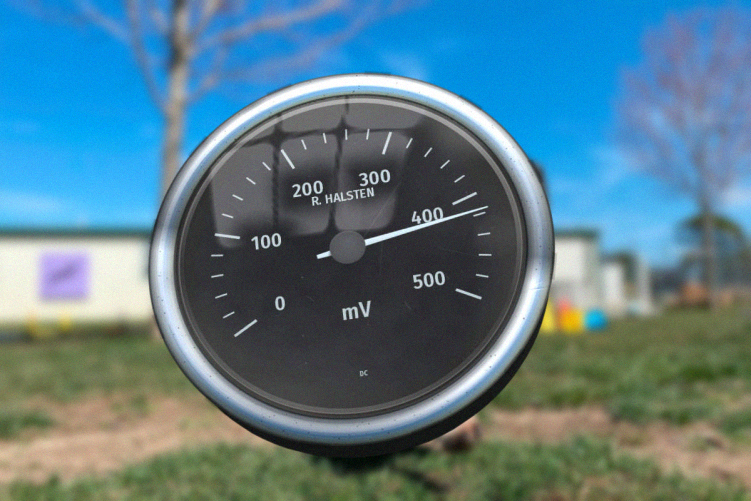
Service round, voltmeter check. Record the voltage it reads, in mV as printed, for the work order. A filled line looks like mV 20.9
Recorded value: mV 420
